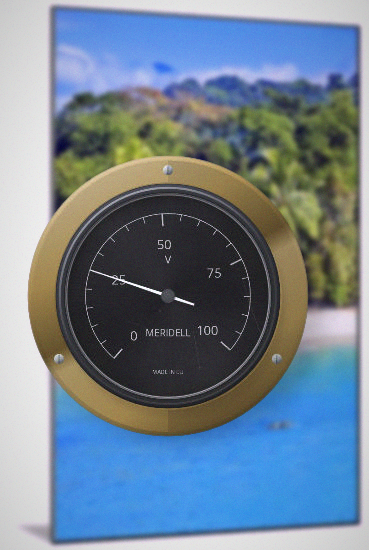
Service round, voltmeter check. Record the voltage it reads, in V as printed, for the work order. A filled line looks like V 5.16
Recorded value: V 25
